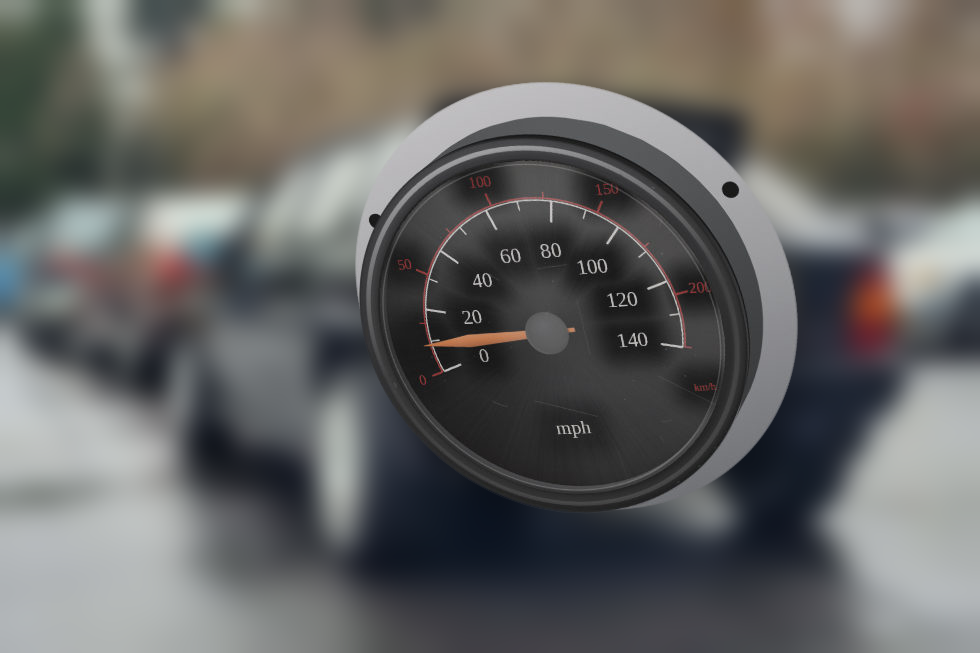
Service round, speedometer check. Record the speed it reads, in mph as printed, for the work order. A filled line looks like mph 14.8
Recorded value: mph 10
